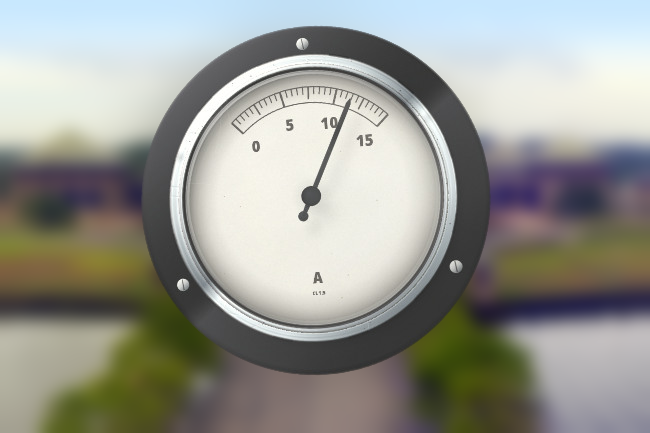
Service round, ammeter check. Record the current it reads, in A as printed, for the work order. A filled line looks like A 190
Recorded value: A 11.5
